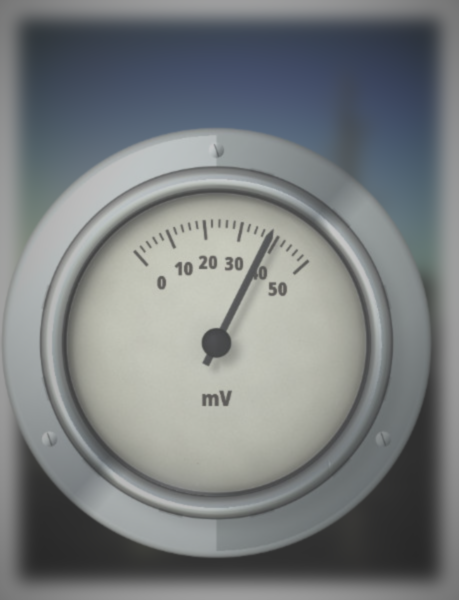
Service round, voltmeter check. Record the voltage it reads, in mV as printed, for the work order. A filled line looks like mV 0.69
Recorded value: mV 38
